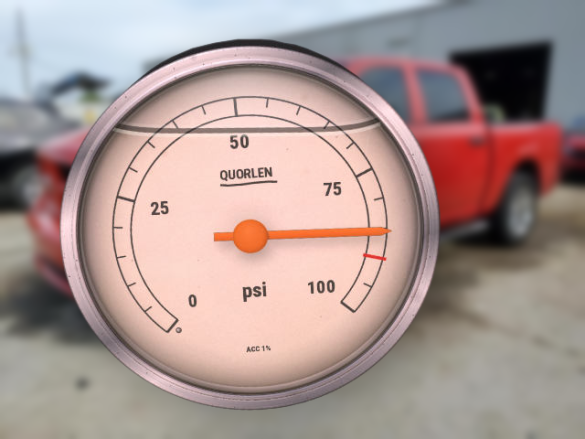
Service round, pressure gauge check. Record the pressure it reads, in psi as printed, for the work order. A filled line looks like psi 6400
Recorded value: psi 85
